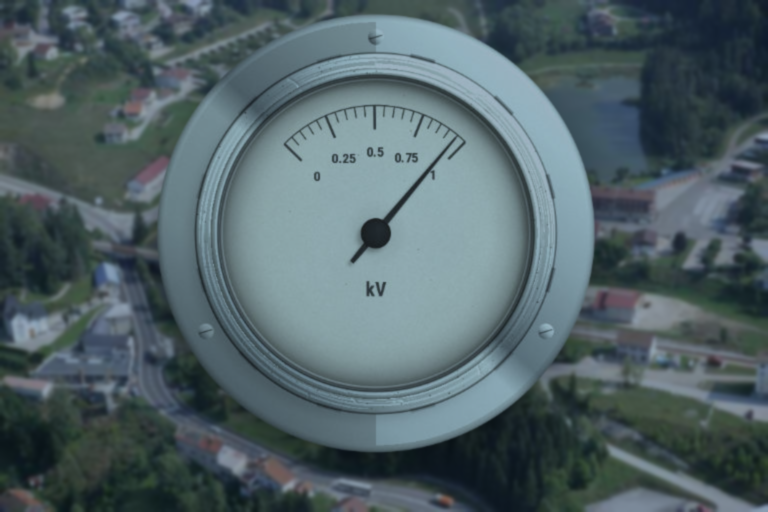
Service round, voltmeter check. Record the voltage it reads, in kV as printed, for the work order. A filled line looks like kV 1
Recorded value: kV 0.95
